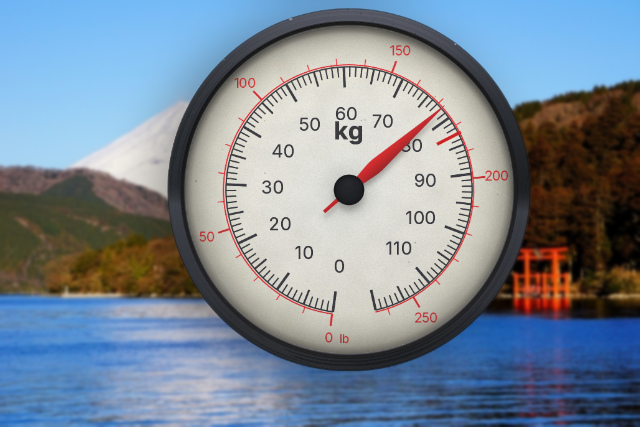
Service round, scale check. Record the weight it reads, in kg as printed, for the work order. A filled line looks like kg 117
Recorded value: kg 78
